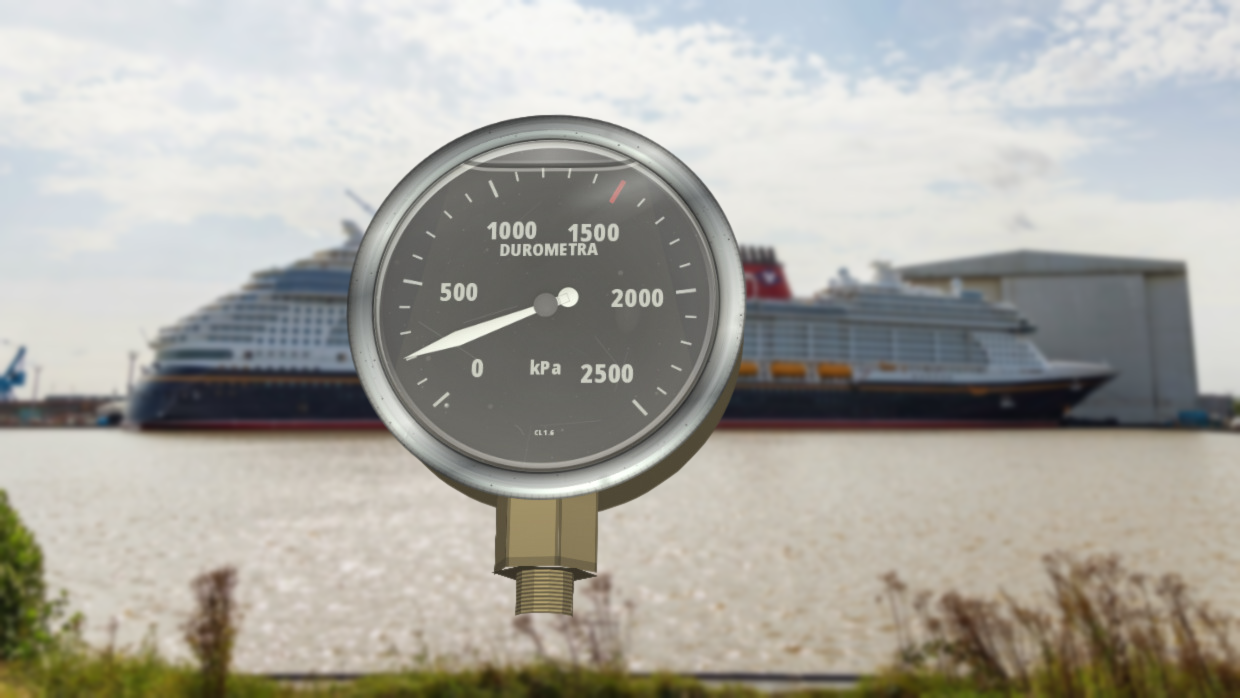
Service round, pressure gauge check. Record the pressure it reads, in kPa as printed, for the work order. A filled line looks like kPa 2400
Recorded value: kPa 200
